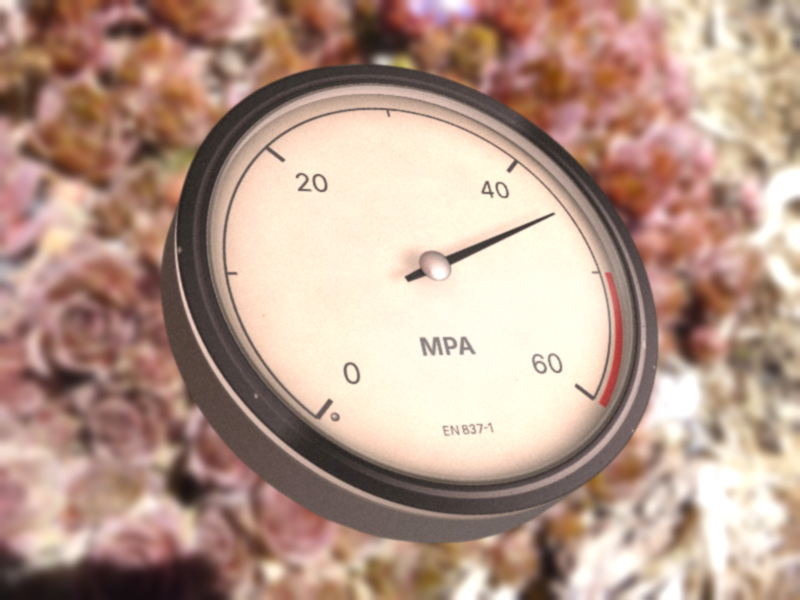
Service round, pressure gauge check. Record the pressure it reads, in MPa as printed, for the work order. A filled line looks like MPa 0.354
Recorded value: MPa 45
